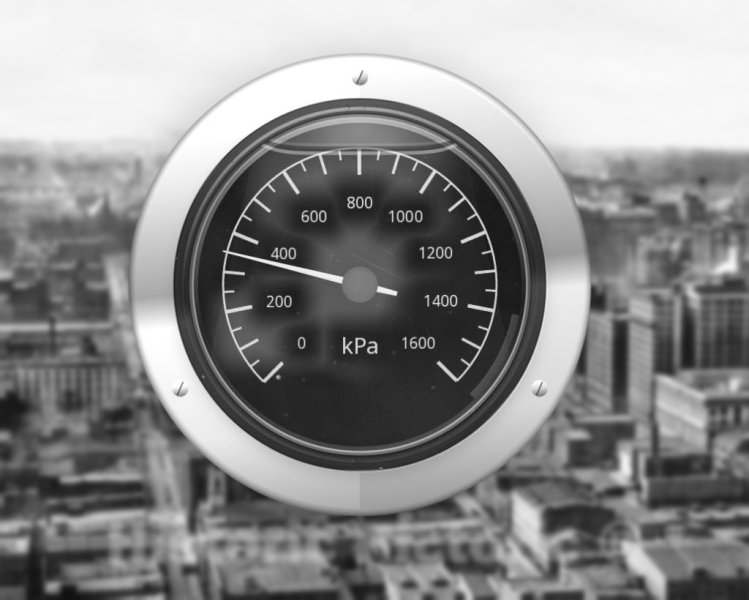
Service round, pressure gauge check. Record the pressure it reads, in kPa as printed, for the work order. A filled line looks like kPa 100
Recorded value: kPa 350
